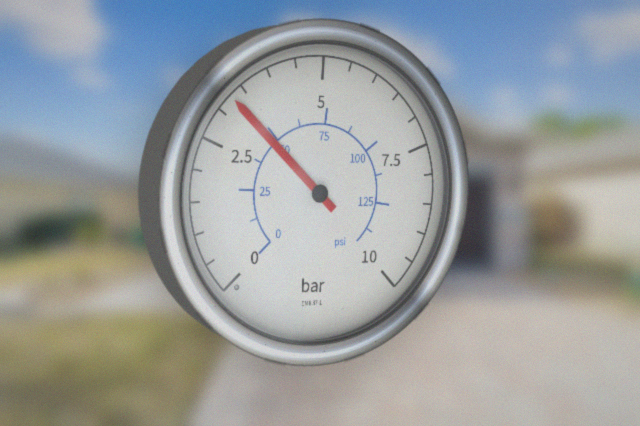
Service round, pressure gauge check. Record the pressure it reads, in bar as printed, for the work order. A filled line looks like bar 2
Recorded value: bar 3.25
